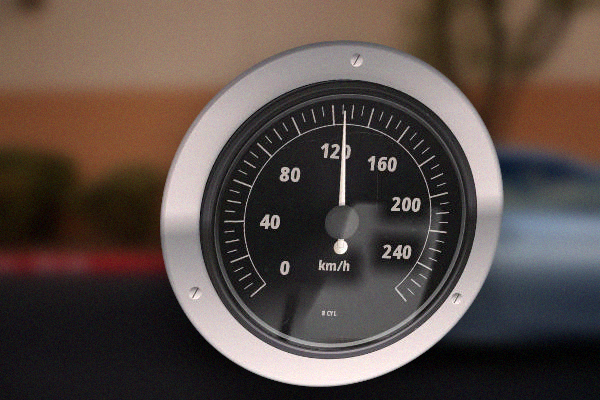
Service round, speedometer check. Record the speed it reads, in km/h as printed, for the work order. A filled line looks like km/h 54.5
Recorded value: km/h 125
